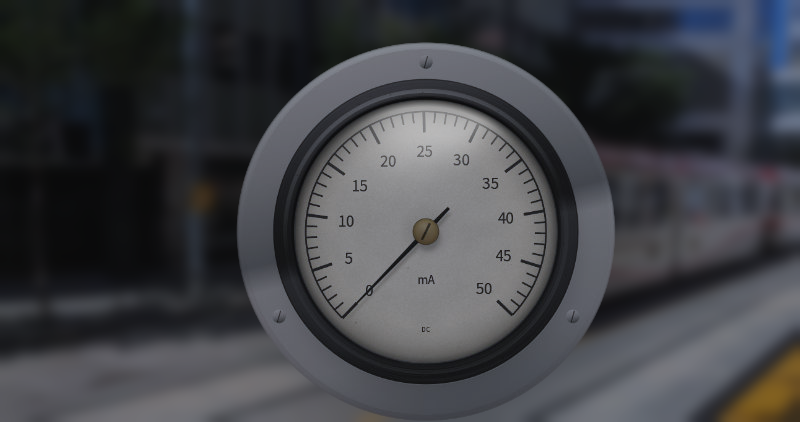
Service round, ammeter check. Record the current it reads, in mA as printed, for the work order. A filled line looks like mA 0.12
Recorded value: mA 0
